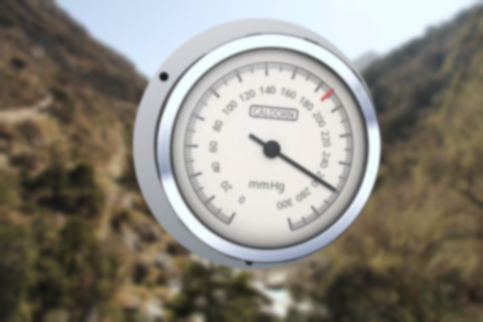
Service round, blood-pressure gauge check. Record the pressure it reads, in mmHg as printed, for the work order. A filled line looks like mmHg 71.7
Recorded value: mmHg 260
